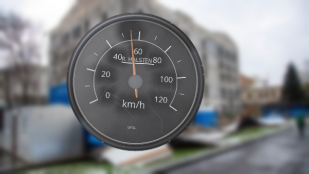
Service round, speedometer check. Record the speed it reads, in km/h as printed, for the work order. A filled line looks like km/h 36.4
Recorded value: km/h 55
